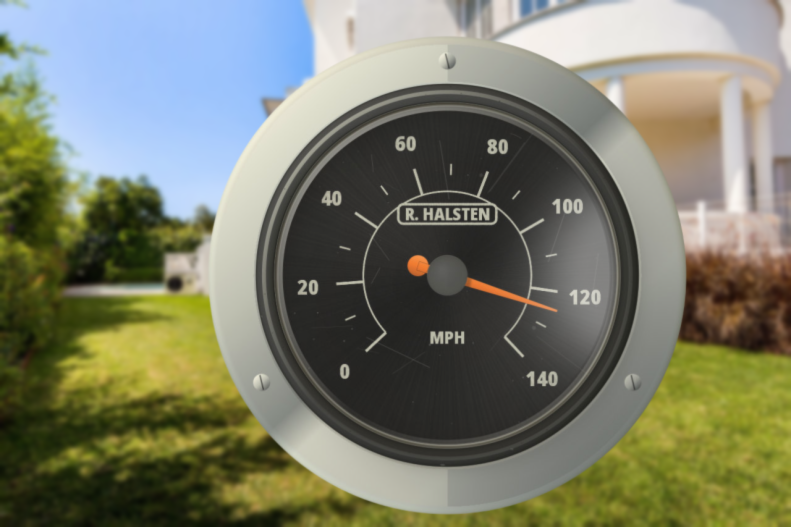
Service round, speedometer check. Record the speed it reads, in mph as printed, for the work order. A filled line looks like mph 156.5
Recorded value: mph 125
